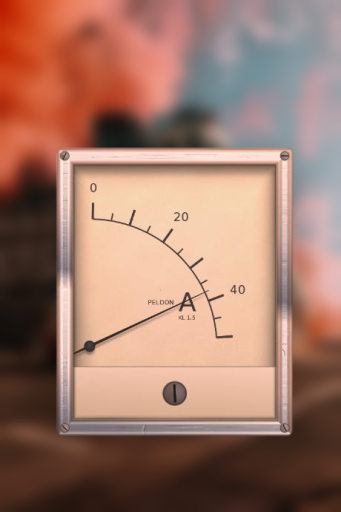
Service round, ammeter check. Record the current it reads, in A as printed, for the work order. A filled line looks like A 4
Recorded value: A 37.5
